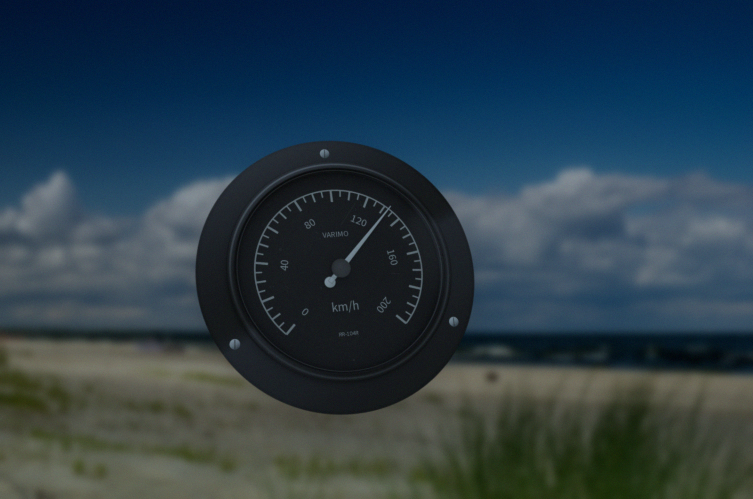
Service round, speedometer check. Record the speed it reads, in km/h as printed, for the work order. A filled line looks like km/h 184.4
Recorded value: km/h 132.5
